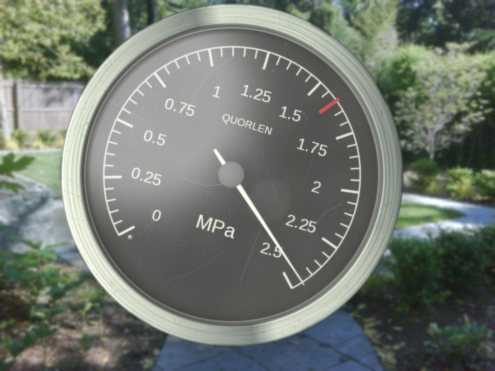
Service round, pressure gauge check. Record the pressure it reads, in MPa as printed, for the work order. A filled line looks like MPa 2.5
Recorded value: MPa 2.45
